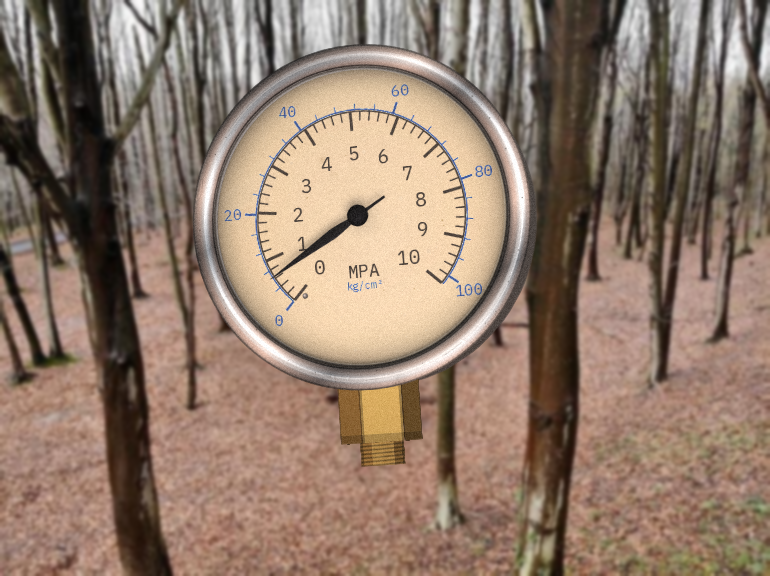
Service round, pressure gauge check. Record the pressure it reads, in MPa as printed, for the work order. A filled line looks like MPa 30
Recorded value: MPa 0.6
